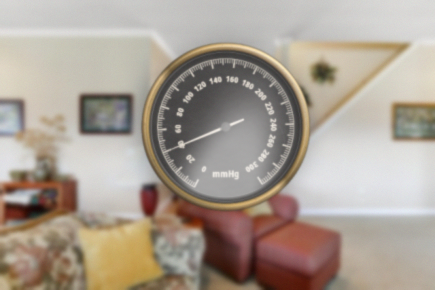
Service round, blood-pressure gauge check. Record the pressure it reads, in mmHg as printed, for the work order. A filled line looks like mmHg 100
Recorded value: mmHg 40
